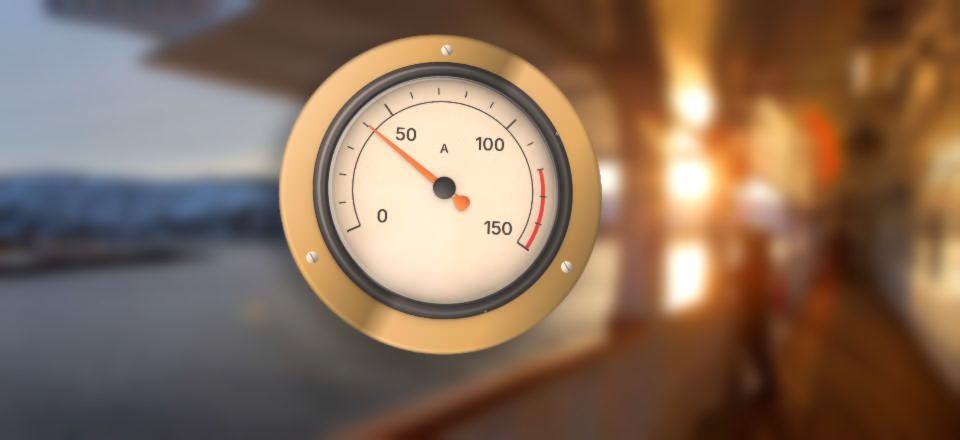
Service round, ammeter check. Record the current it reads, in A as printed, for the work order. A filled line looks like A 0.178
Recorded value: A 40
